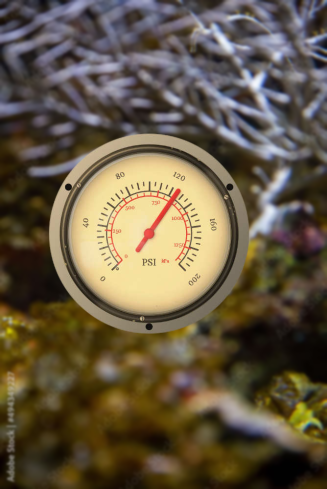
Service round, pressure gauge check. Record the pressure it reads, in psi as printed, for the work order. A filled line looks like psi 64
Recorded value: psi 125
